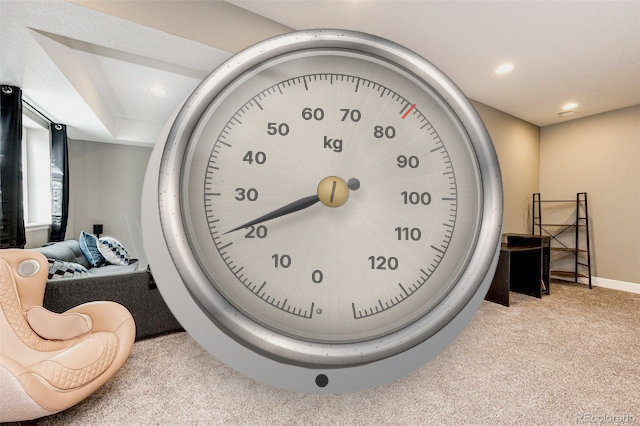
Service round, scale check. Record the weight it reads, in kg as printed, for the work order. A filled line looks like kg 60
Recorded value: kg 22
